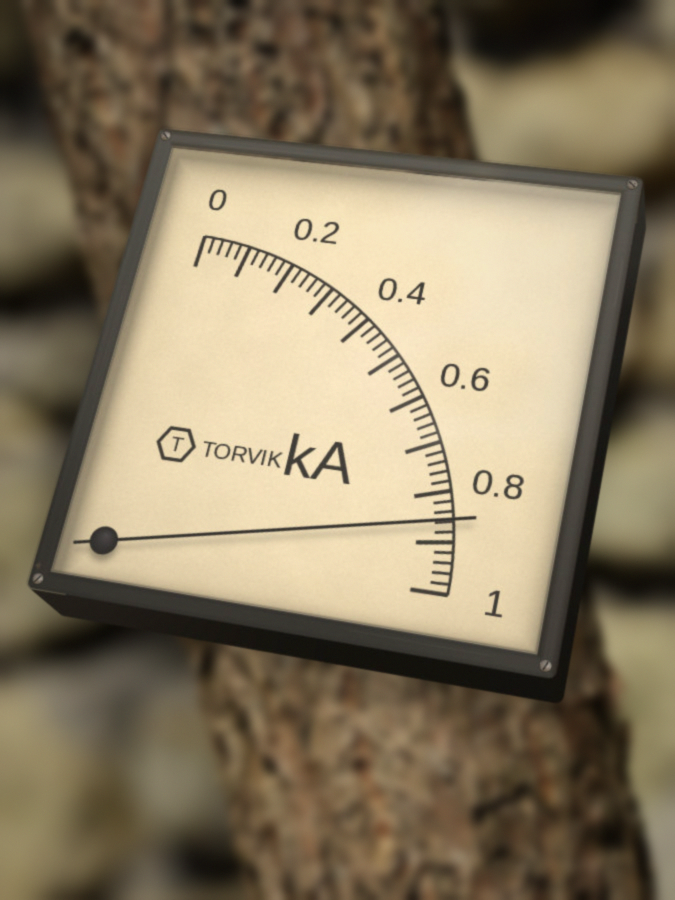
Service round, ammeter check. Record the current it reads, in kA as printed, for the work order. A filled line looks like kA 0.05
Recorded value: kA 0.86
